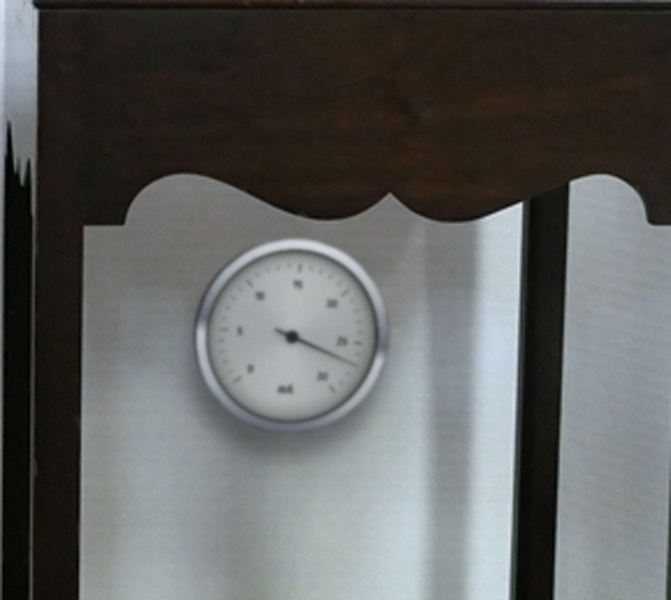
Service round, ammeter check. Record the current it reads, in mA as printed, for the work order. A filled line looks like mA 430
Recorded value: mA 27
